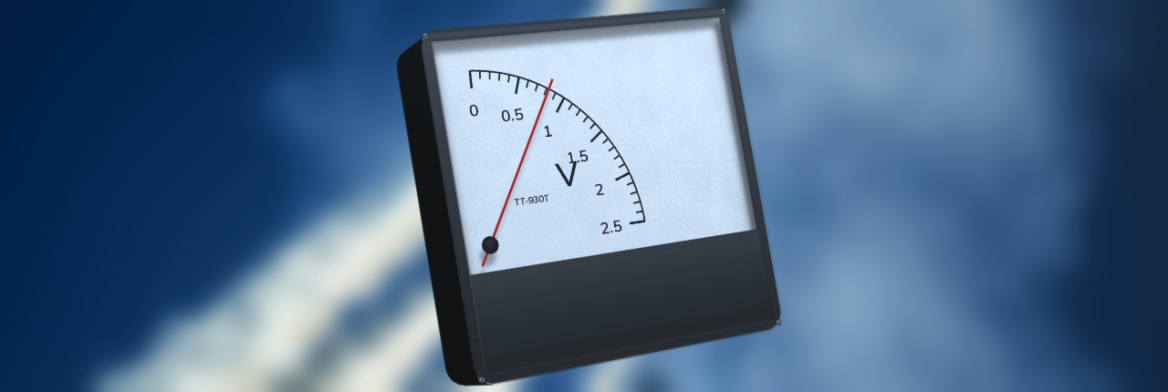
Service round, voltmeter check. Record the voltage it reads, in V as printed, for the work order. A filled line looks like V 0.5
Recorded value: V 0.8
